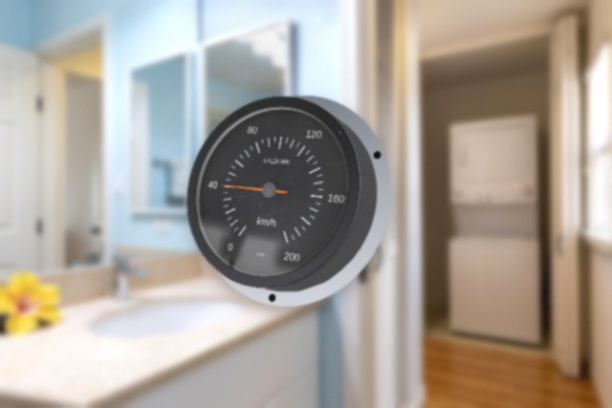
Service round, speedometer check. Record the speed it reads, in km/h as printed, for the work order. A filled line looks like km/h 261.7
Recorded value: km/h 40
